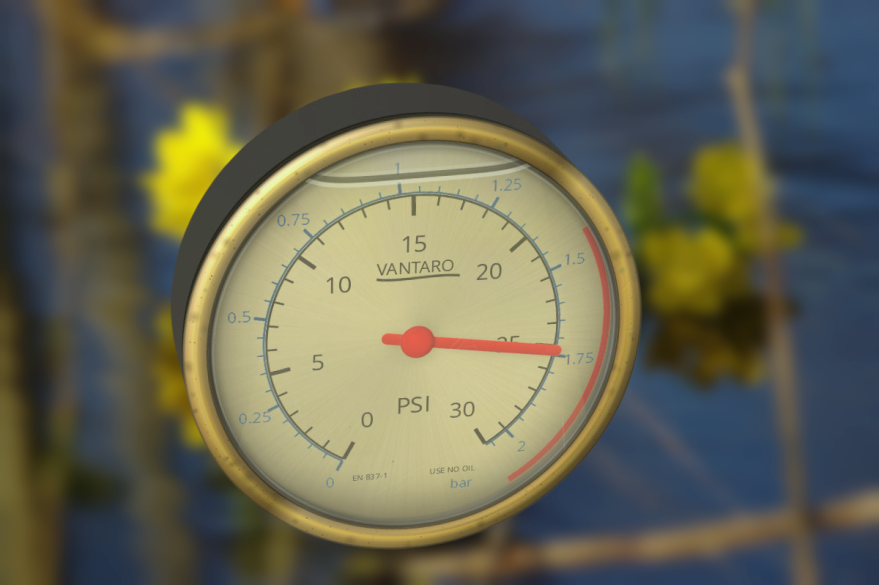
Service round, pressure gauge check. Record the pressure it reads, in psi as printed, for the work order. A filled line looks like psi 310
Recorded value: psi 25
